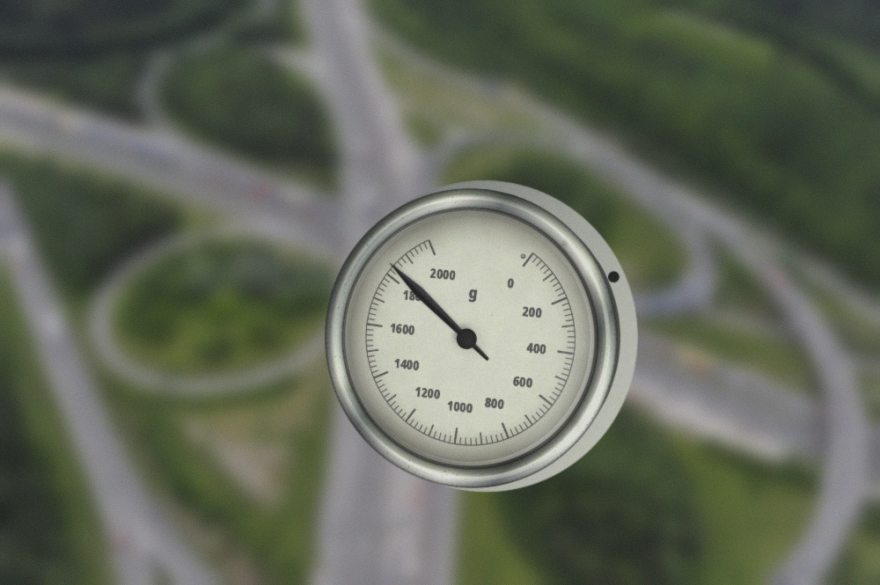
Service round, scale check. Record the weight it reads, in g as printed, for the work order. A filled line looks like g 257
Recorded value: g 1840
